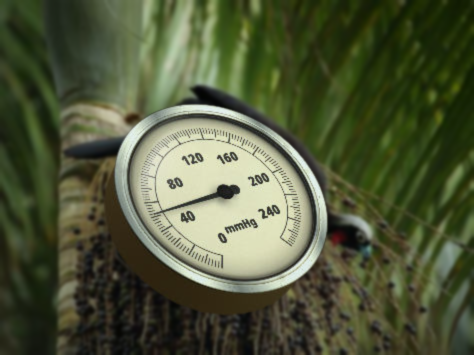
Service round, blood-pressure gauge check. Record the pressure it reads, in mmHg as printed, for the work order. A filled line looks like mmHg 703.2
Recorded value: mmHg 50
